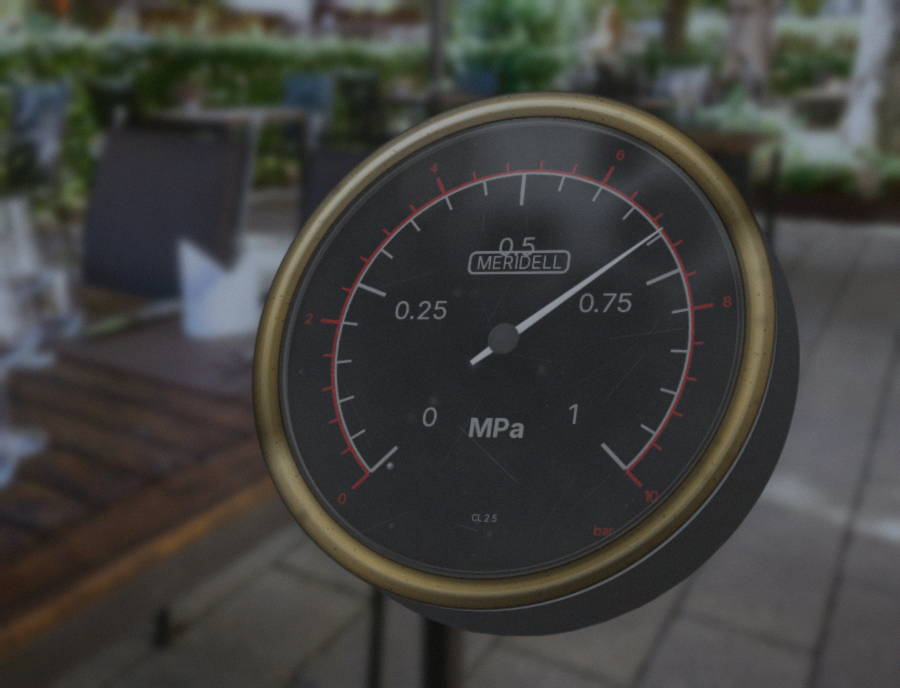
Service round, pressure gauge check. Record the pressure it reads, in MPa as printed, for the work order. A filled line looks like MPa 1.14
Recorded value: MPa 0.7
